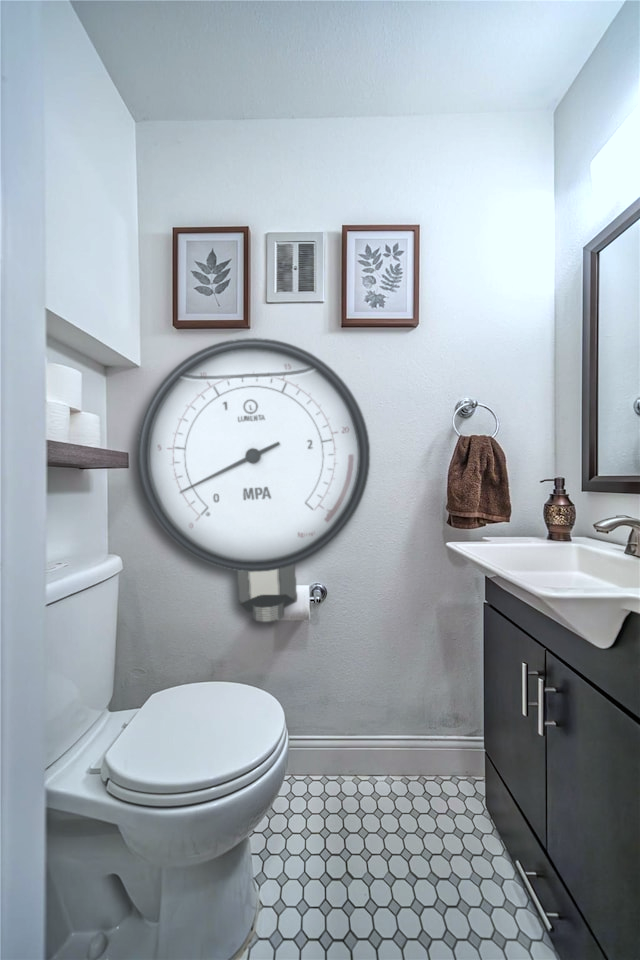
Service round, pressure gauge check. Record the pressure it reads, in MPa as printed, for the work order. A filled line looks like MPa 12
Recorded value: MPa 0.2
